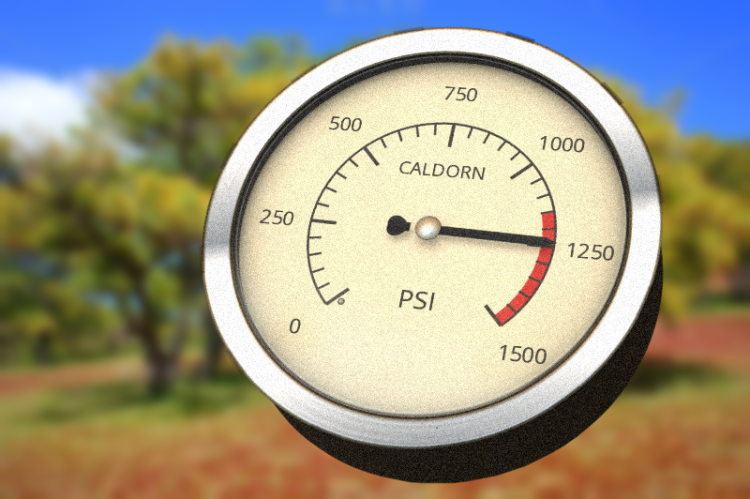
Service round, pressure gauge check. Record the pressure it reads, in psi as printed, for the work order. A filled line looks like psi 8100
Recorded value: psi 1250
